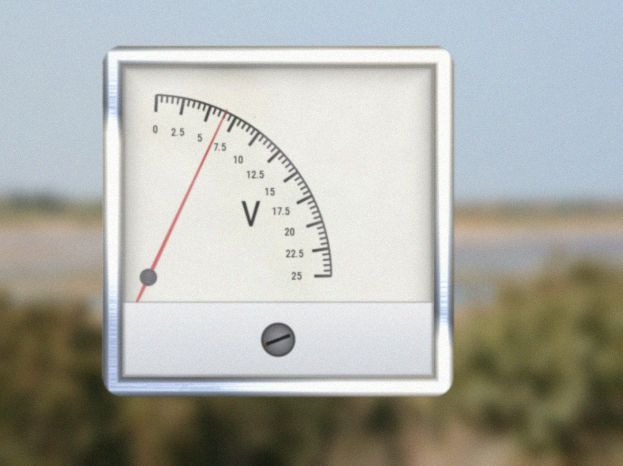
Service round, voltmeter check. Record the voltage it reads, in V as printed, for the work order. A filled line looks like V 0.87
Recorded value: V 6.5
